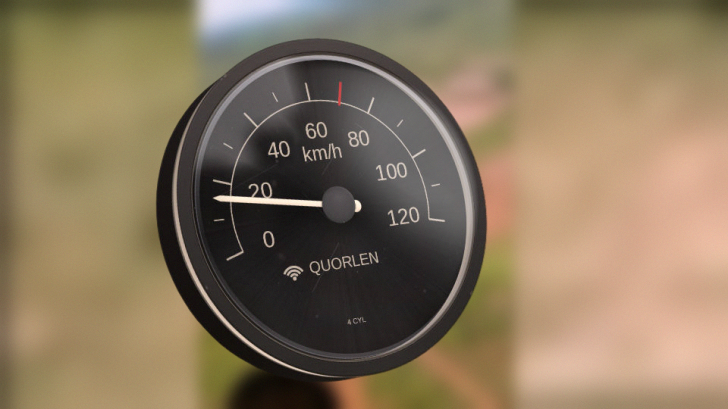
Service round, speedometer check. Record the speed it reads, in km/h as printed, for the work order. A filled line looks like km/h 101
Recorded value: km/h 15
